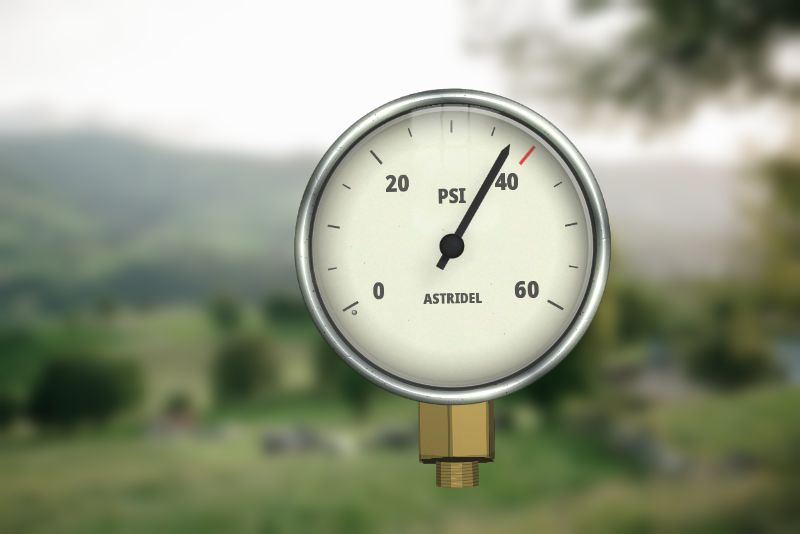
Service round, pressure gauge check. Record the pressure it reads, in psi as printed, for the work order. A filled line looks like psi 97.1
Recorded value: psi 37.5
